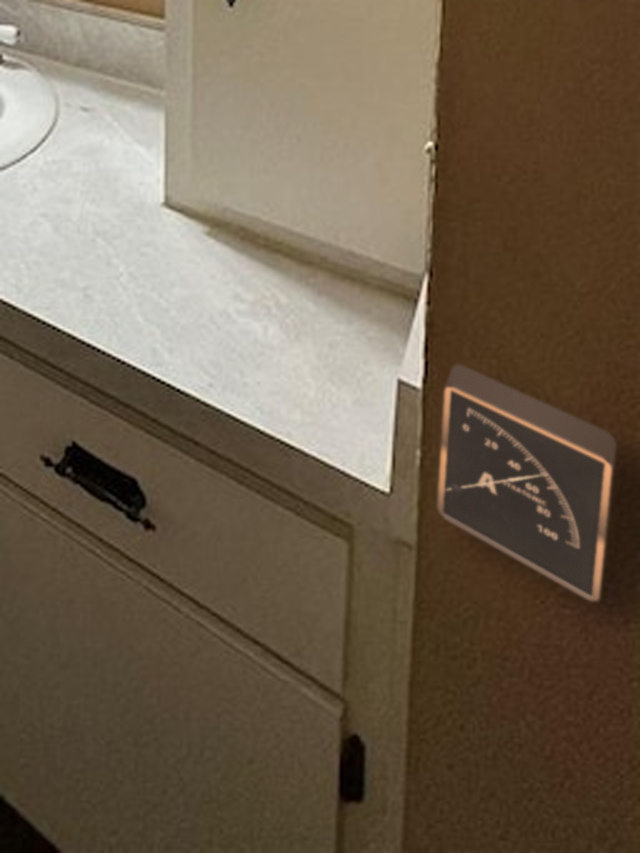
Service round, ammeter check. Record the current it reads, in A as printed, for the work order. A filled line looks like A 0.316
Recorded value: A 50
